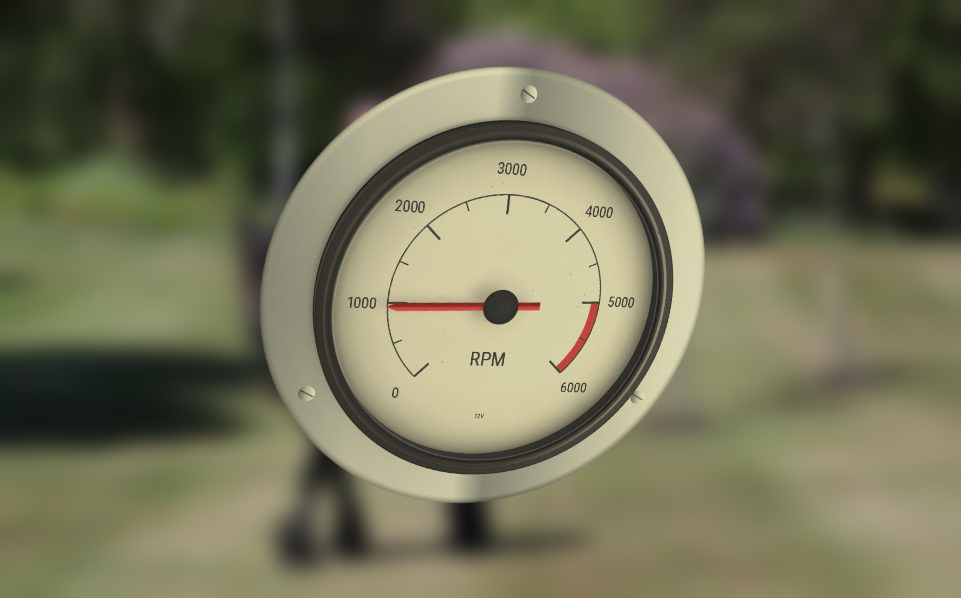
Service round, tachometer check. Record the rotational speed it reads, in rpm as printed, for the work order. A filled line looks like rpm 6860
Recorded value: rpm 1000
